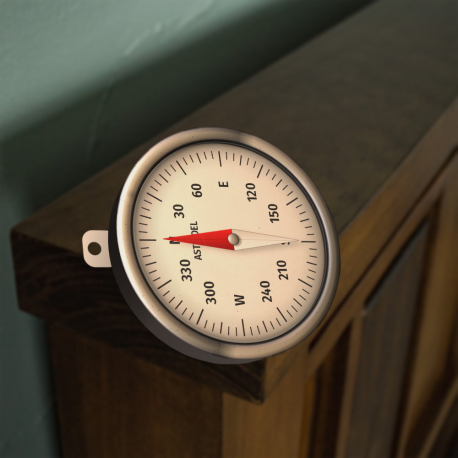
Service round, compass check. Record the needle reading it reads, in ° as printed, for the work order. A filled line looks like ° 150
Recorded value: ° 0
